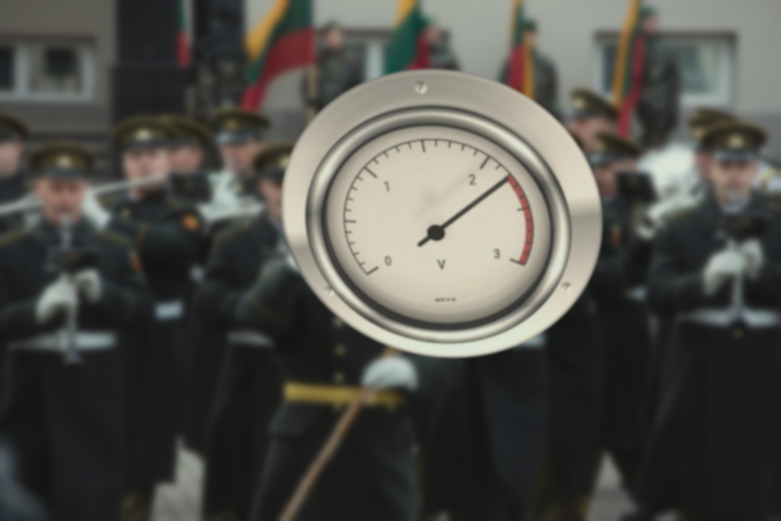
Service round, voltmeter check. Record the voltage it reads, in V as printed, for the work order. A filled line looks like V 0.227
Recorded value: V 2.2
